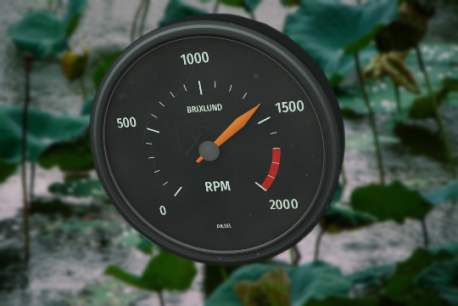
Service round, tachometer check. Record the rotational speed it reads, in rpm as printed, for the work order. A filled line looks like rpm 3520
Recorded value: rpm 1400
